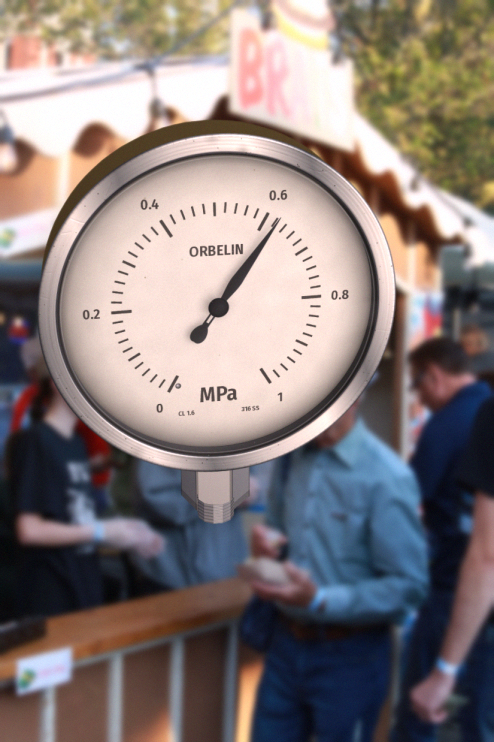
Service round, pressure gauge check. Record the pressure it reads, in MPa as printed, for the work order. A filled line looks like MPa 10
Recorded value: MPa 0.62
